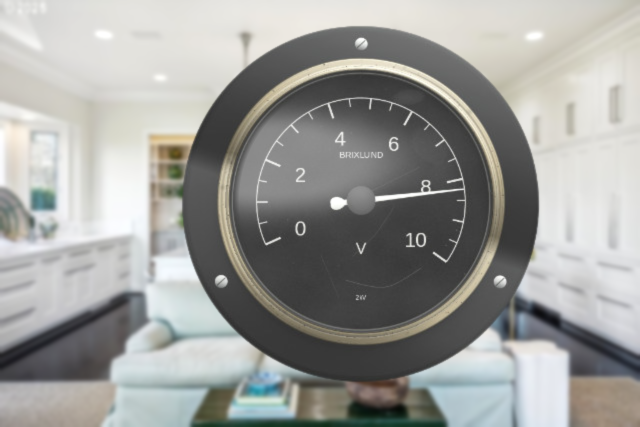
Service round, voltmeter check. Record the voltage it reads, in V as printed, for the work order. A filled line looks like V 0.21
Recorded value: V 8.25
